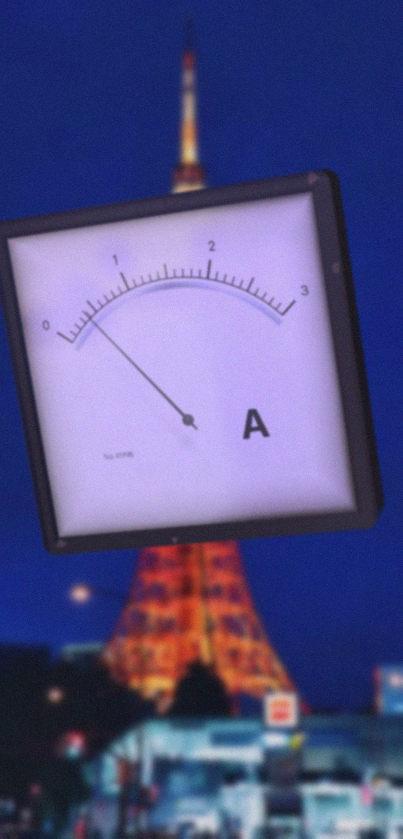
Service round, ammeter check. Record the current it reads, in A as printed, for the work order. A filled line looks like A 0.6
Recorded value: A 0.4
